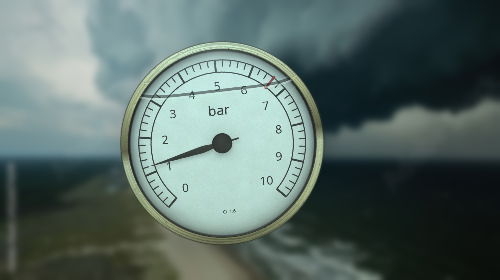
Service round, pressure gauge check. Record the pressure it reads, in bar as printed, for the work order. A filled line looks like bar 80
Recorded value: bar 1.2
